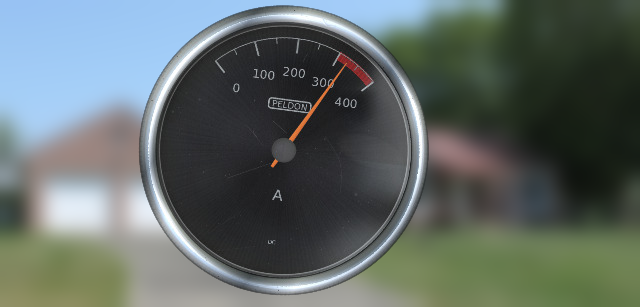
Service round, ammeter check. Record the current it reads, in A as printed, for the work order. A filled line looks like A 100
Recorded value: A 325
